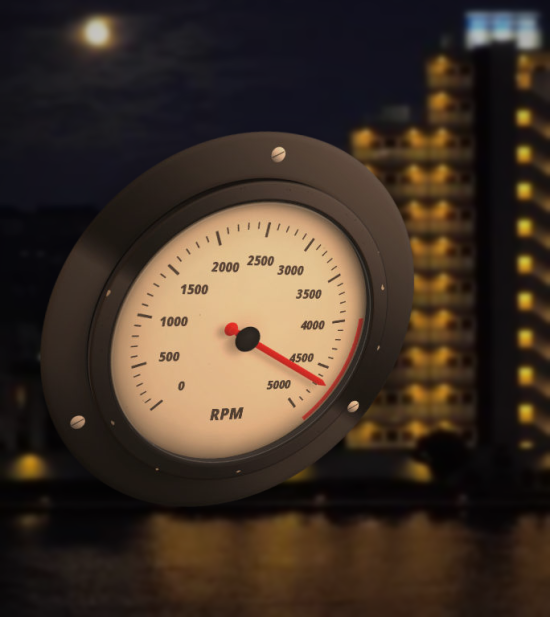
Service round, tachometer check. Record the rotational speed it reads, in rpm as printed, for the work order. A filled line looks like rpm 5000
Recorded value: rpm 4650
